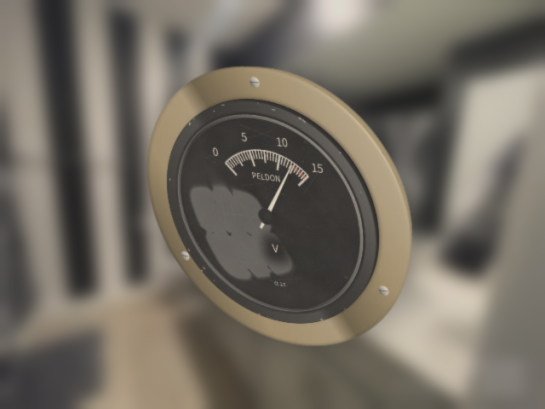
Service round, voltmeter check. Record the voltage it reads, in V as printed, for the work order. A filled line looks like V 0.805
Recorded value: V 12.5
